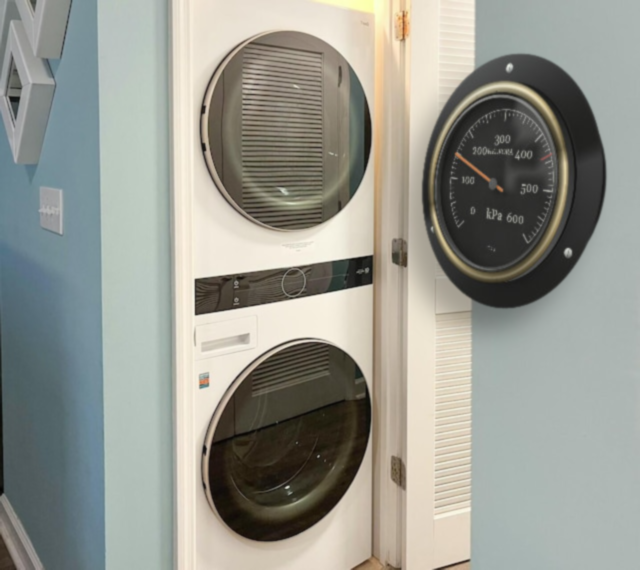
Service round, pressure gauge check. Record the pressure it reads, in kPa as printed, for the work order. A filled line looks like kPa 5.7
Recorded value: kPa 150
